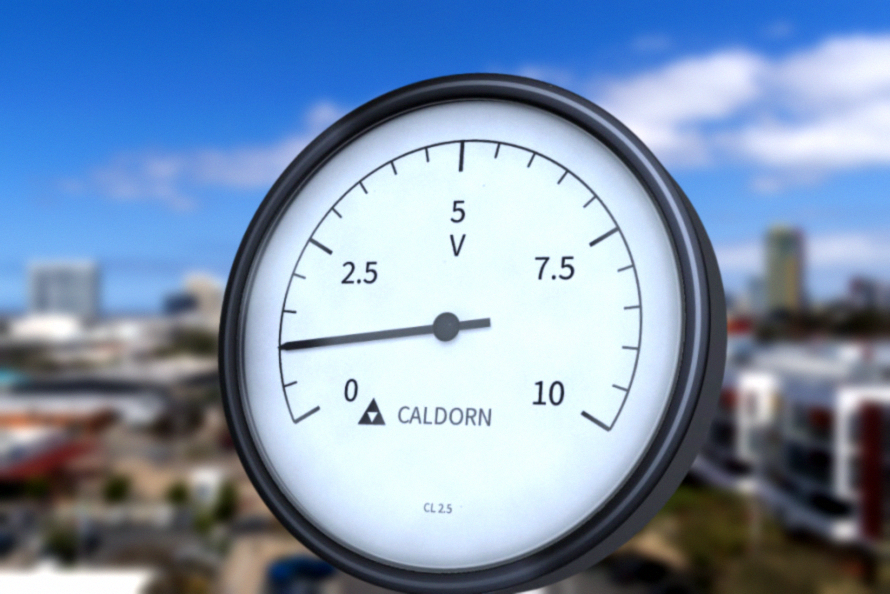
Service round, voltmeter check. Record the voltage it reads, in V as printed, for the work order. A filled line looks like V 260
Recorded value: V 1
